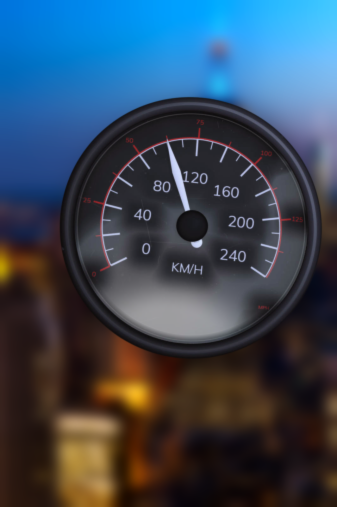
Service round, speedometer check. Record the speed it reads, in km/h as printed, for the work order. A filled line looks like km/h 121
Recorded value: km/h 100
